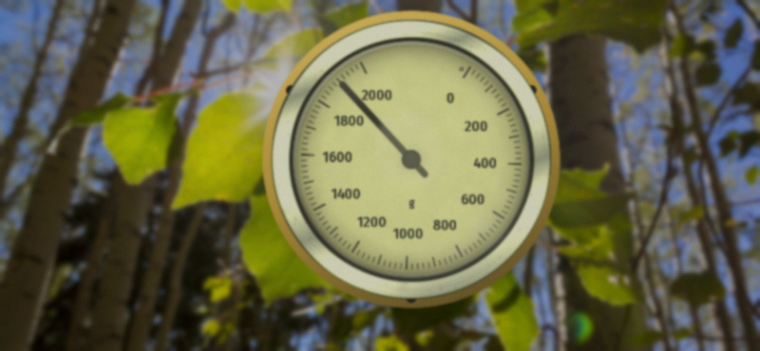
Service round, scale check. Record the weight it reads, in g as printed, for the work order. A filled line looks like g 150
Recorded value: g 1900
